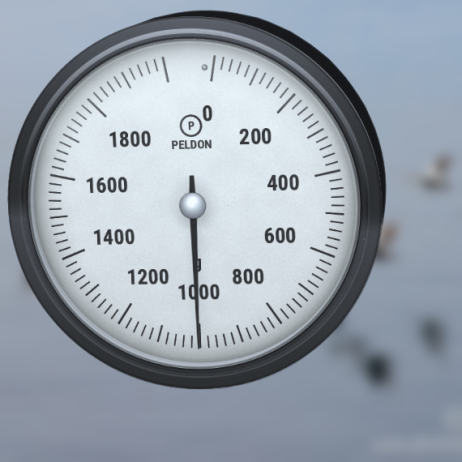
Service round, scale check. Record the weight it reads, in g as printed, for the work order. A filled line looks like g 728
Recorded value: g 1000
